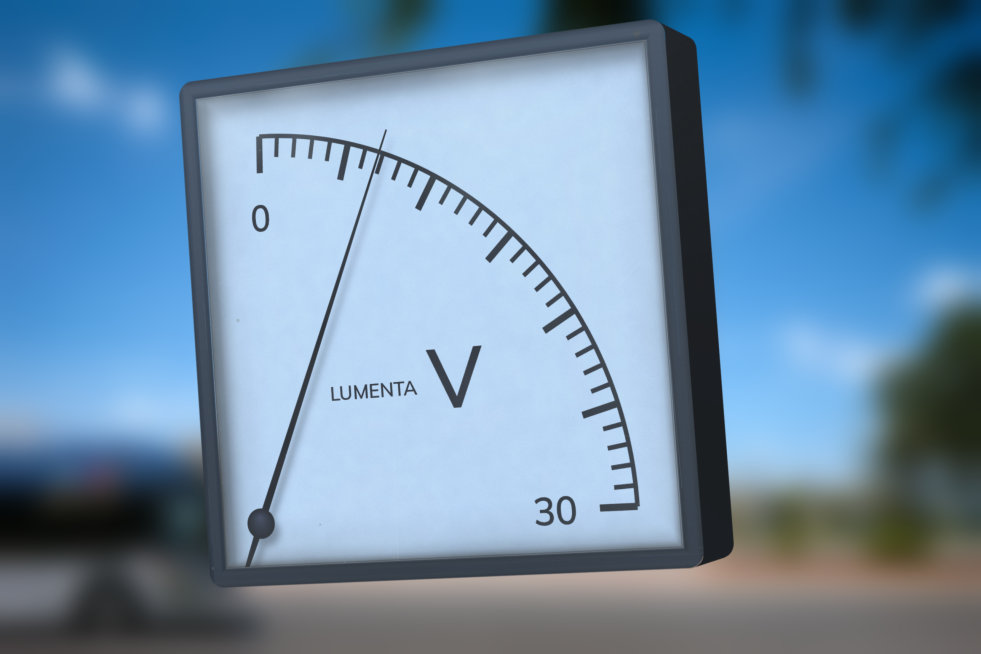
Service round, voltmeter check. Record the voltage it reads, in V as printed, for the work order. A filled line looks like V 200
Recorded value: V 7
